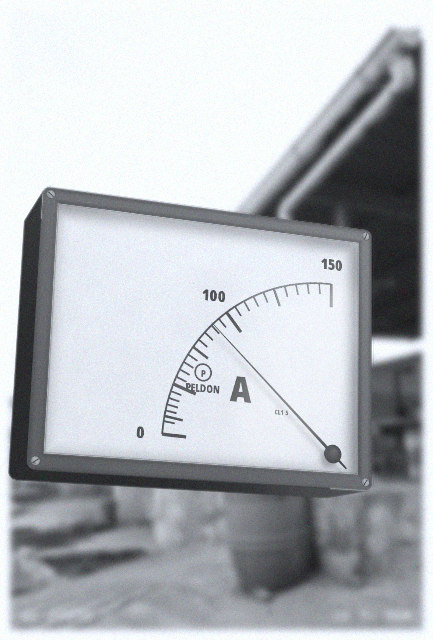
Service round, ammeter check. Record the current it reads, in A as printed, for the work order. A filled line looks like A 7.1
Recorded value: A 90
